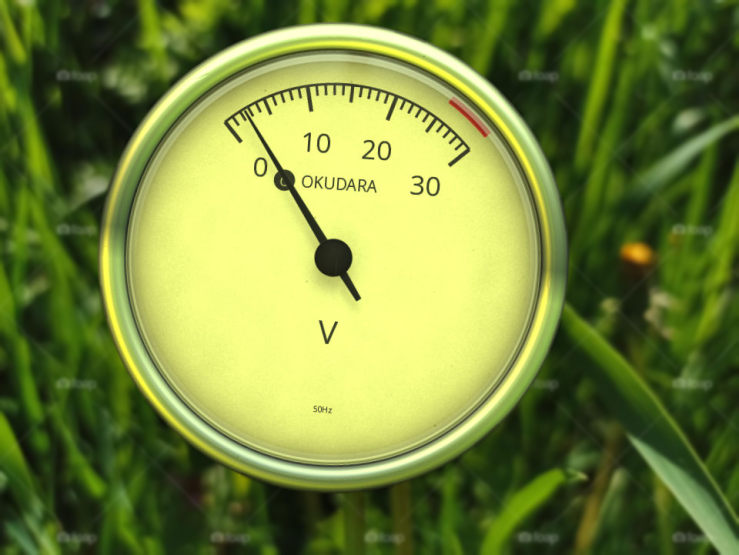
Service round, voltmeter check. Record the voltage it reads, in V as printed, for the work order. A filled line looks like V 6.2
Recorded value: V 2.5
